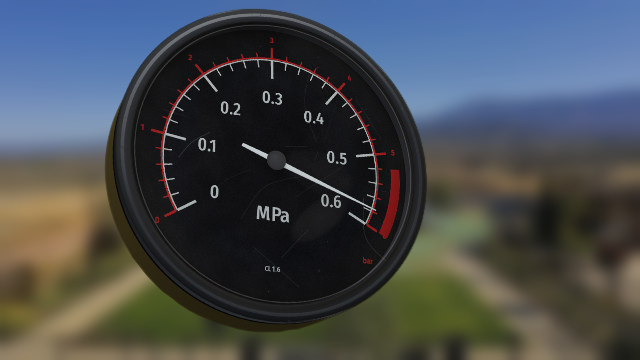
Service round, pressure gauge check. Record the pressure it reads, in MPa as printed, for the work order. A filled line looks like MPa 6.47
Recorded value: MPa 0.58
